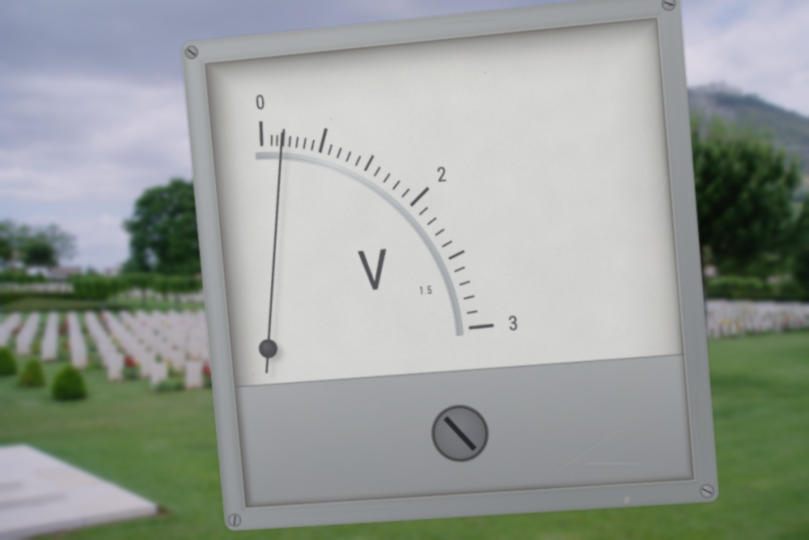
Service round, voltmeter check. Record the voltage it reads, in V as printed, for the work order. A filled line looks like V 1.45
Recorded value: V 0.5
